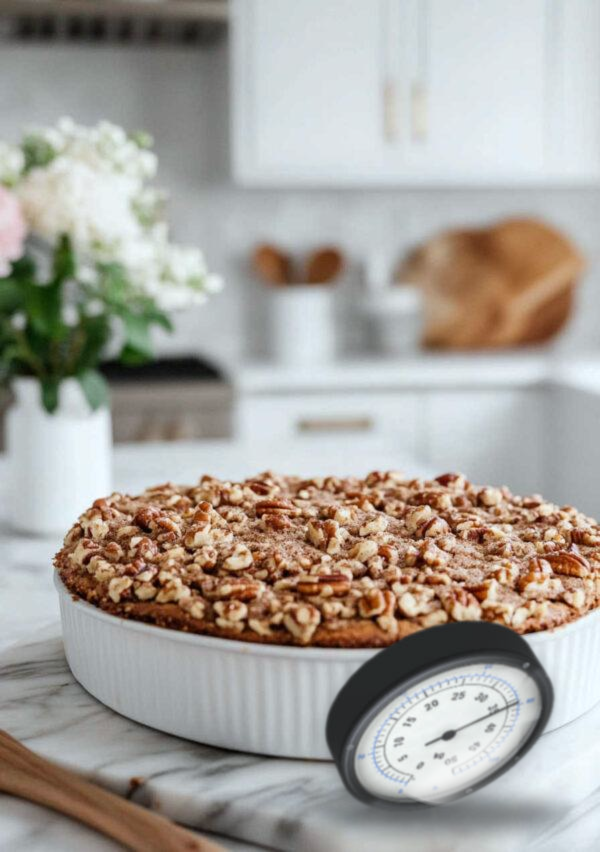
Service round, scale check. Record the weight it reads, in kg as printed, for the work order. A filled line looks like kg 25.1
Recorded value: kg 35
